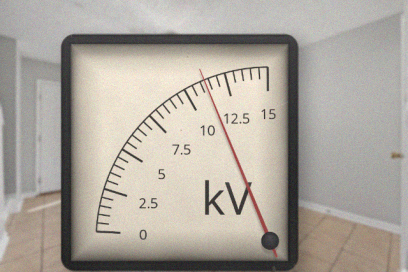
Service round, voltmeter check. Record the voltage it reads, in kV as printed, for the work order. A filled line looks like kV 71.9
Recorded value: kV 11.25
